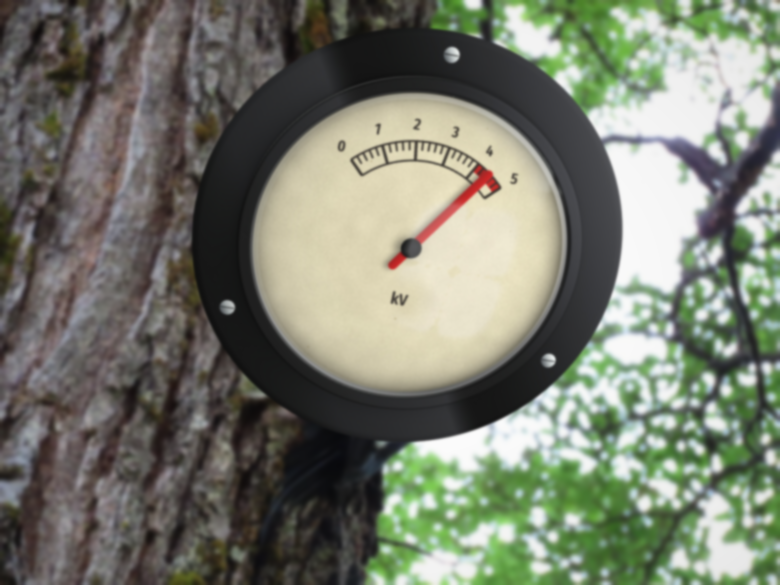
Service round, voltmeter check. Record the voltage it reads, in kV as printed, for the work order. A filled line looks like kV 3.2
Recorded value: kV 4.4
